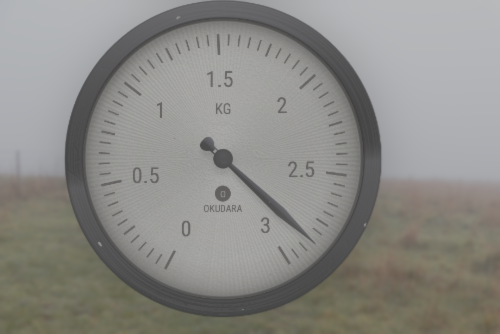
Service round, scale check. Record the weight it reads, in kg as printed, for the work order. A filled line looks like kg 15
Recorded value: kg 2.85
